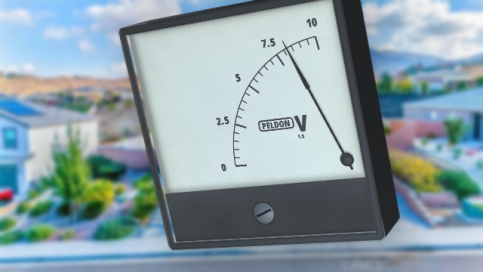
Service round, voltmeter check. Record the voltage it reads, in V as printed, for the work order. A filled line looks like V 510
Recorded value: V 8.25
